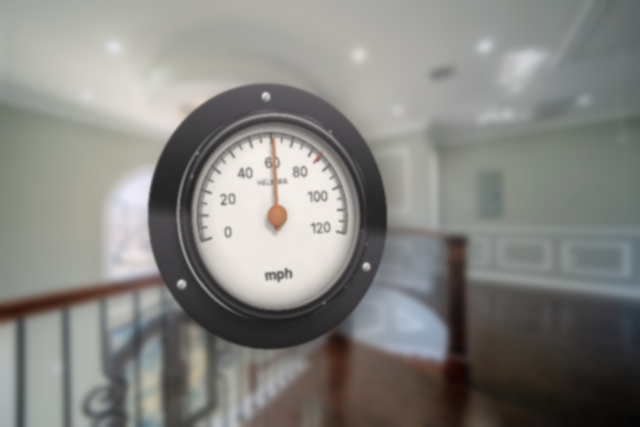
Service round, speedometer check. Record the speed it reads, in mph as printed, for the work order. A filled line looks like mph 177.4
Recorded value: mph 60
